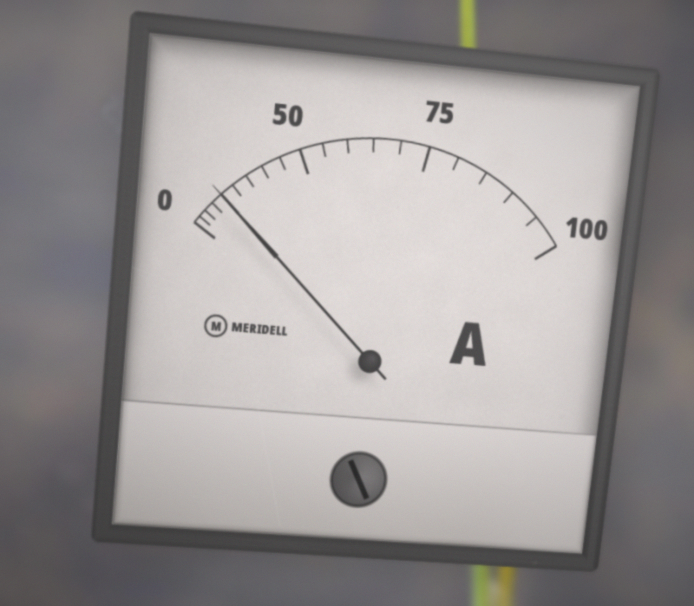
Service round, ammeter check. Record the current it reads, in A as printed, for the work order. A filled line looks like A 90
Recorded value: A 25
